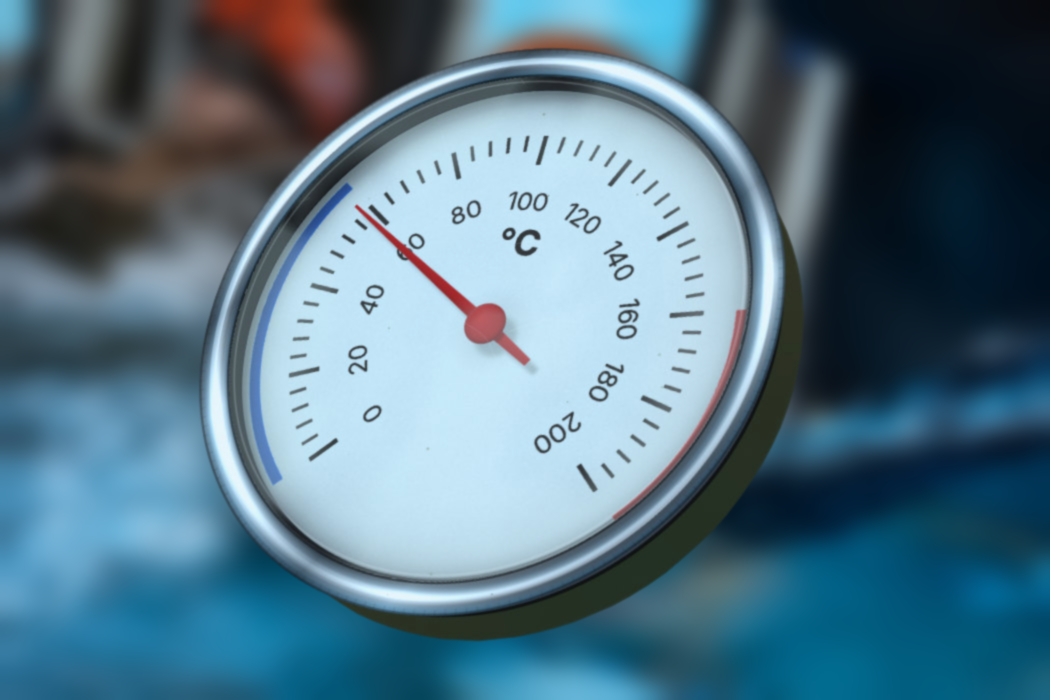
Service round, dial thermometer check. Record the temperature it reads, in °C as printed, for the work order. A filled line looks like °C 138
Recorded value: °C 58
